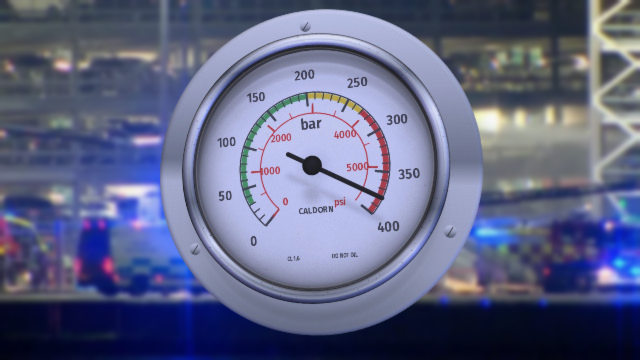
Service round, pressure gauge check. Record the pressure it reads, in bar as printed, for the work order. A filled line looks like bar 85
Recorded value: bar 380
